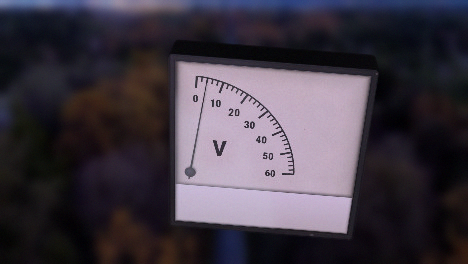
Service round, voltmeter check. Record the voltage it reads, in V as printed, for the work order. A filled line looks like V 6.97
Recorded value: V 4
